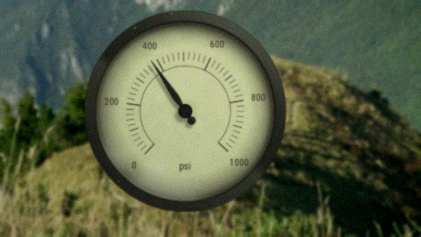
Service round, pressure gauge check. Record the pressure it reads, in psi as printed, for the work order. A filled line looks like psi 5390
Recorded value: psi 380
